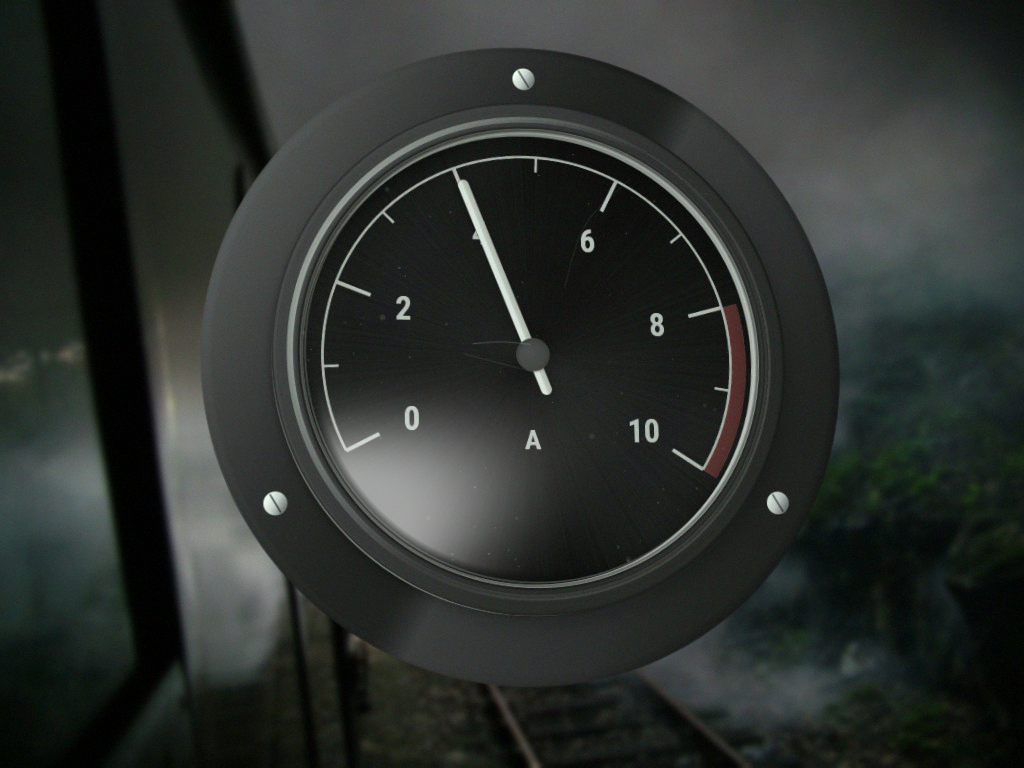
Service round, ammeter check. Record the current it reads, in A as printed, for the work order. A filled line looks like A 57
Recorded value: A 4
